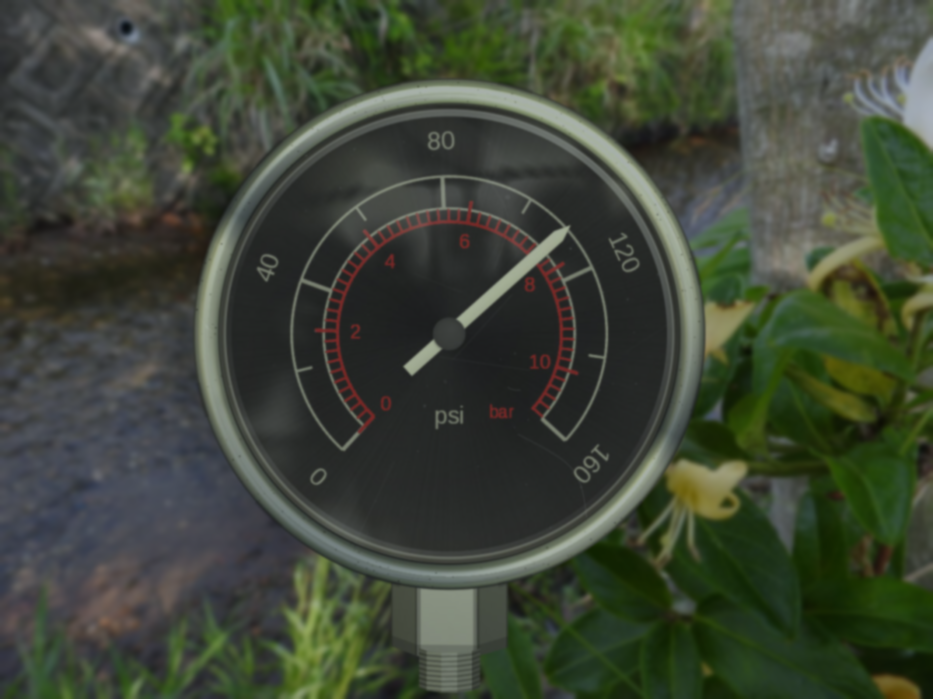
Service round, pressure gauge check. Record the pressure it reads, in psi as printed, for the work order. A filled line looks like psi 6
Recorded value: psi 110
